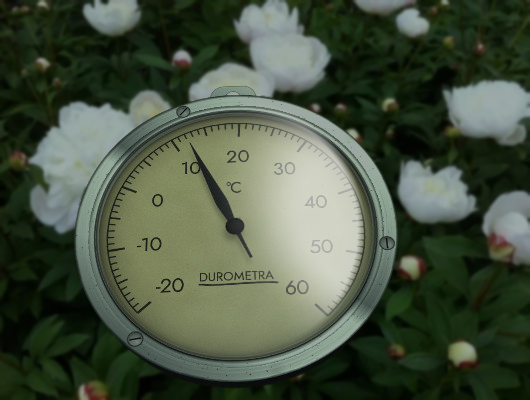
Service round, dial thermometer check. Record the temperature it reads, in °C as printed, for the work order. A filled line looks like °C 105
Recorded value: °C 12
